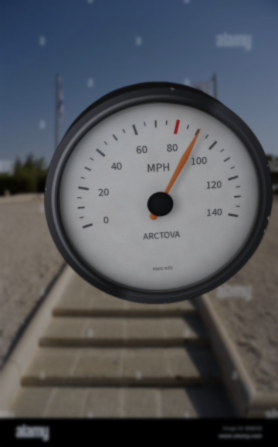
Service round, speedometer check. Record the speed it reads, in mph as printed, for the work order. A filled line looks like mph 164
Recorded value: mph 90
